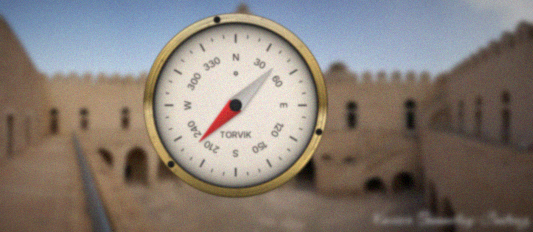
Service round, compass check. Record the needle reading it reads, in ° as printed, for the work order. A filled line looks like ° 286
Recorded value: ° 225
